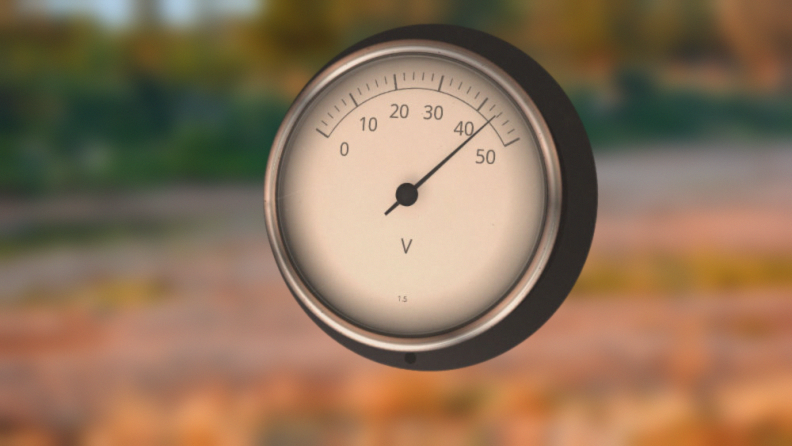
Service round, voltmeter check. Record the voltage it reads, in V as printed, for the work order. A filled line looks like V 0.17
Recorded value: V 44
